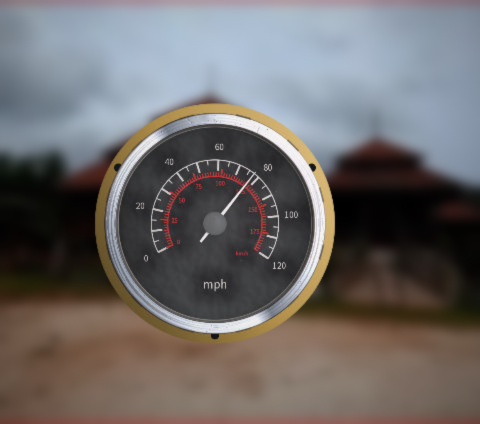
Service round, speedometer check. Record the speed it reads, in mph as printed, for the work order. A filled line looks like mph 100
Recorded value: mph 77.5
